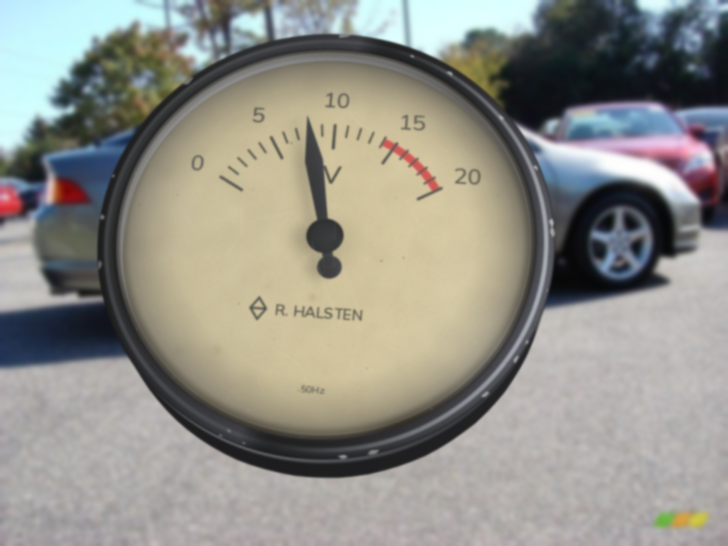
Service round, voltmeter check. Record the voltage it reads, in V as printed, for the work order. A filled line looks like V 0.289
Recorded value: V 8
